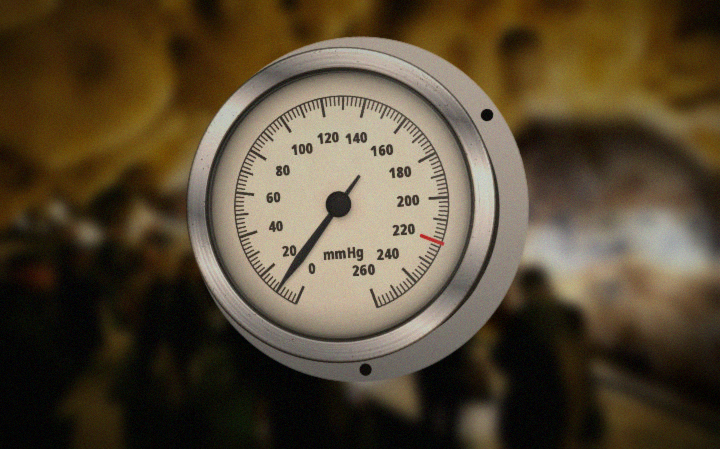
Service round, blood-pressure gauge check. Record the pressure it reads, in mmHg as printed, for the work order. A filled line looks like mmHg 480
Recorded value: mmHg 10
